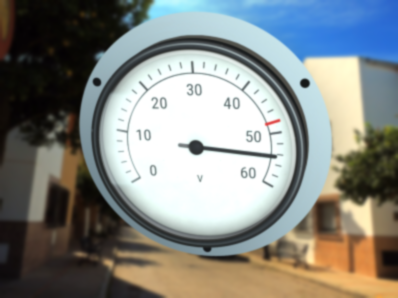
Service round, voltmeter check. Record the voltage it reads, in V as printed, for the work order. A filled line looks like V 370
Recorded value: V 54
